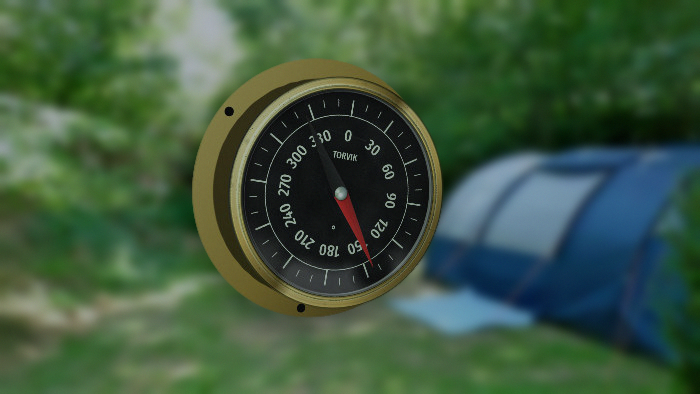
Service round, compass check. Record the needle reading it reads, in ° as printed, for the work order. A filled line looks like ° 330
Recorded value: ° 145
